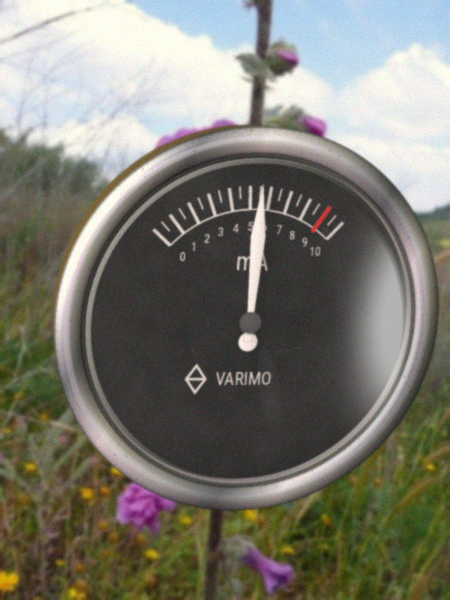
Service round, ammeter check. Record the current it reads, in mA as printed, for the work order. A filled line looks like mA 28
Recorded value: mA 5.5
